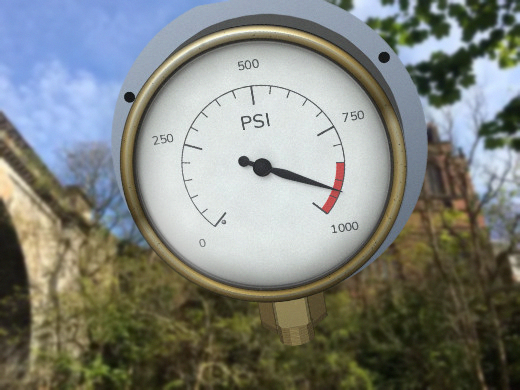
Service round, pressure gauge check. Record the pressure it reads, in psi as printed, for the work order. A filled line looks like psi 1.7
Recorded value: psi 925
